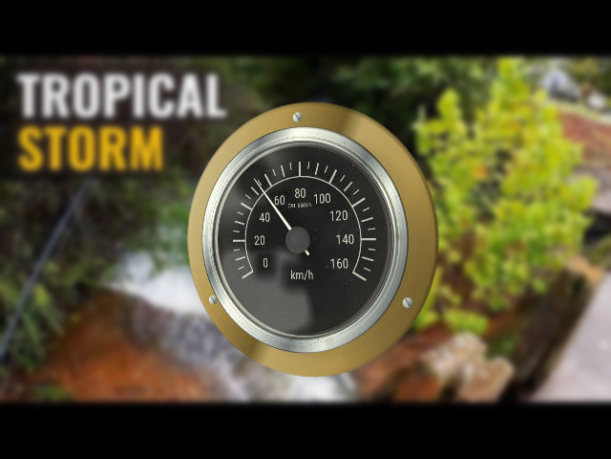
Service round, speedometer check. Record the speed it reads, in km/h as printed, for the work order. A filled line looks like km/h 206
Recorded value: km/h 55
